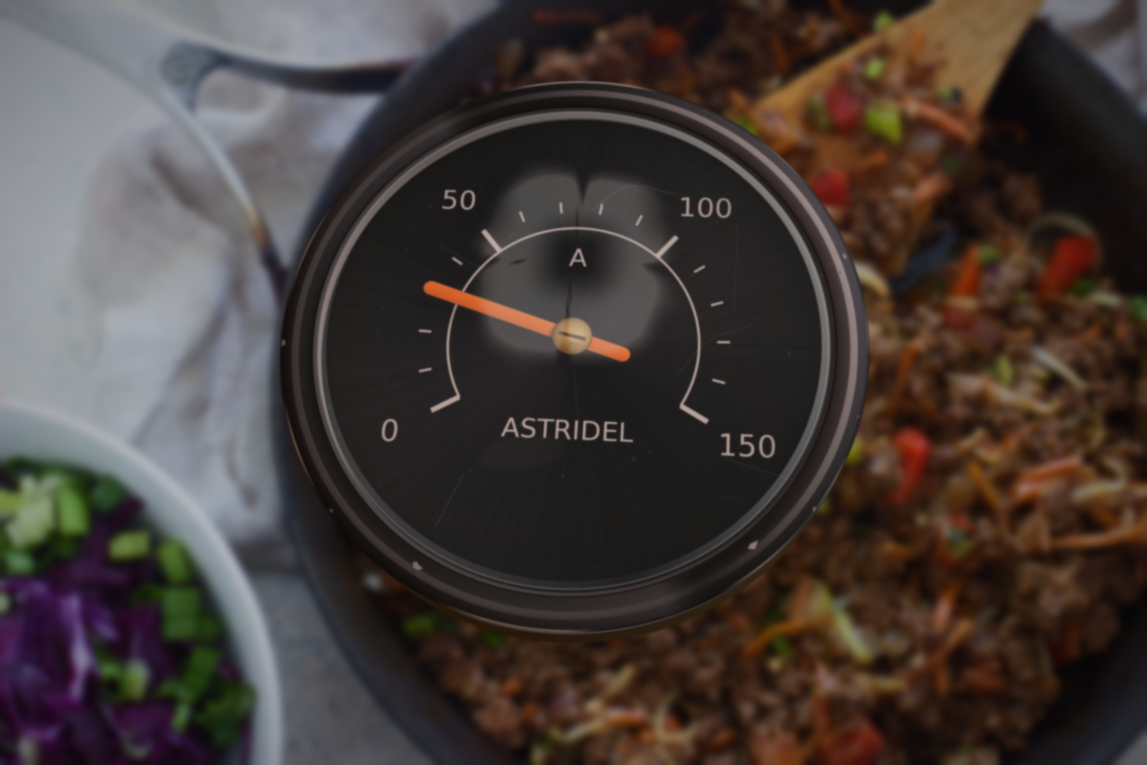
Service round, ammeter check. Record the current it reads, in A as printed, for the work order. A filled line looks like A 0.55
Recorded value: A 30
